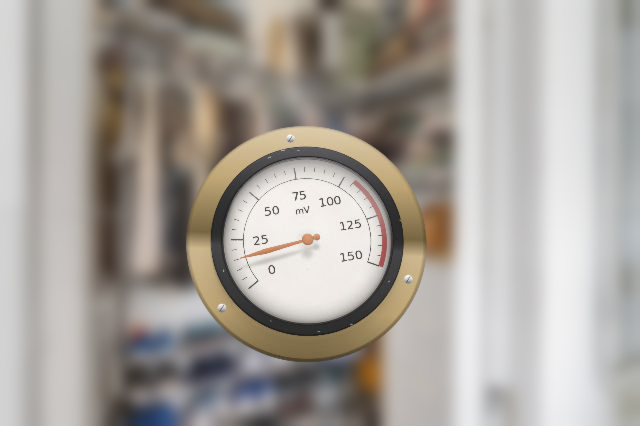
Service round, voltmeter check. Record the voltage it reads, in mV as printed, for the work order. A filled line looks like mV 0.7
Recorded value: mV 15
